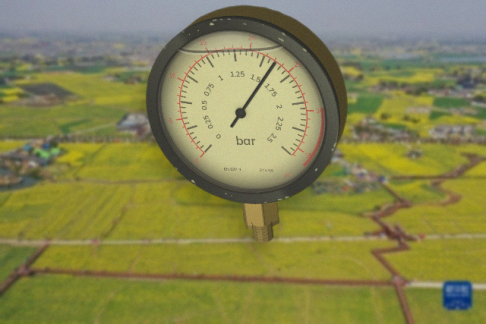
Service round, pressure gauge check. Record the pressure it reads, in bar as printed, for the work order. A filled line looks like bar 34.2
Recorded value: bar 1.6
